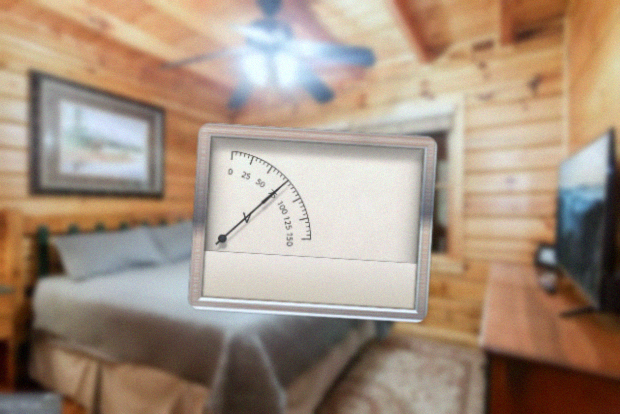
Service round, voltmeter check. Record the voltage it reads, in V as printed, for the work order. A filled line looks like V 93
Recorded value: V 75
